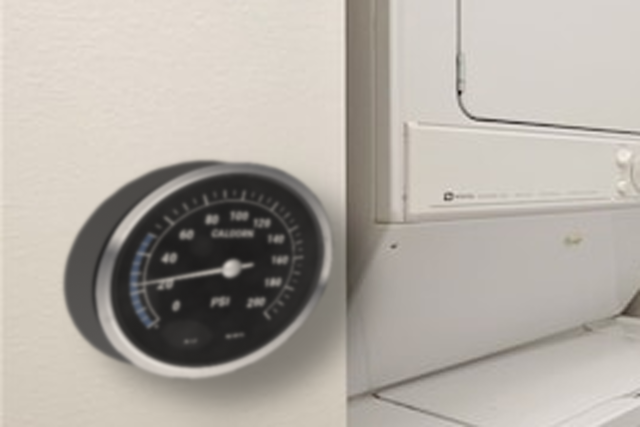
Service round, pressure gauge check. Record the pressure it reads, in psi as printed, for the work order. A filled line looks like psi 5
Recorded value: psi 25
